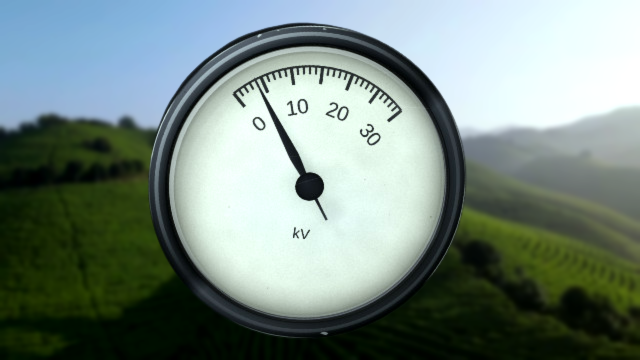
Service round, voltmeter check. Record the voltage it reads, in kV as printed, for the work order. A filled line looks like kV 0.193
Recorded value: kV 4
